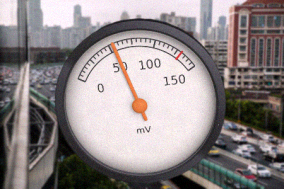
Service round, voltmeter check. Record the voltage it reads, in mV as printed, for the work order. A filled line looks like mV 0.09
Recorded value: mV 55
